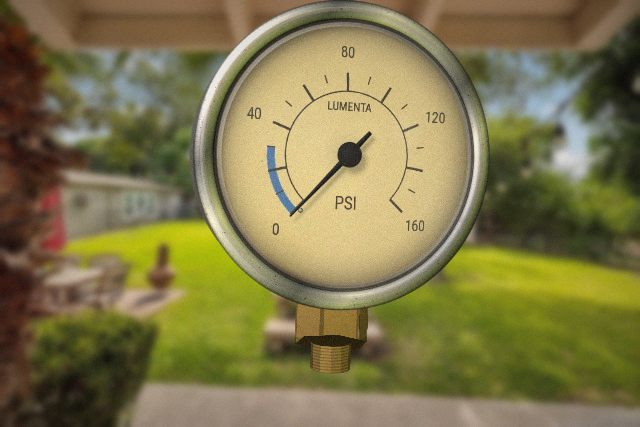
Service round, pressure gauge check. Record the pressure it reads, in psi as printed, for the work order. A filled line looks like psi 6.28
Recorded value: psi 0
